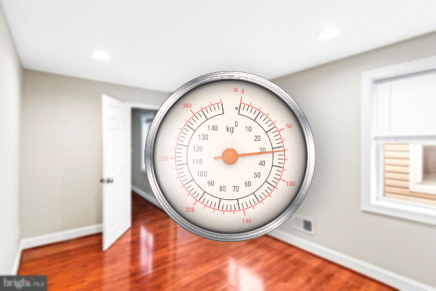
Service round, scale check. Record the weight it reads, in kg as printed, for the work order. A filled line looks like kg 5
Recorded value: kg 32
